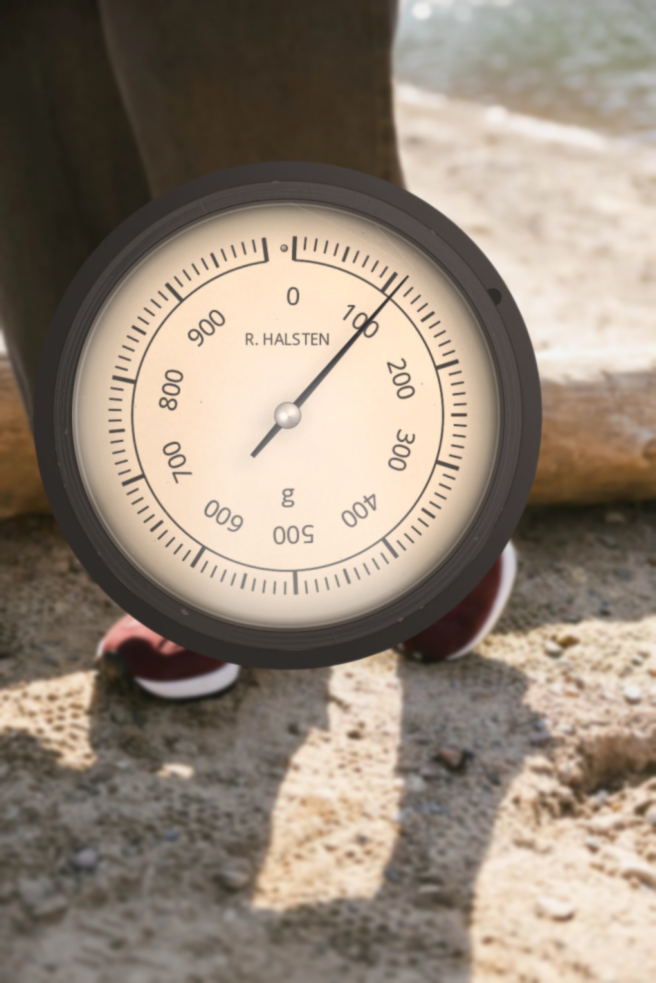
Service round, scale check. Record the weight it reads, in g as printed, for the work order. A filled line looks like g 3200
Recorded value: g 110
